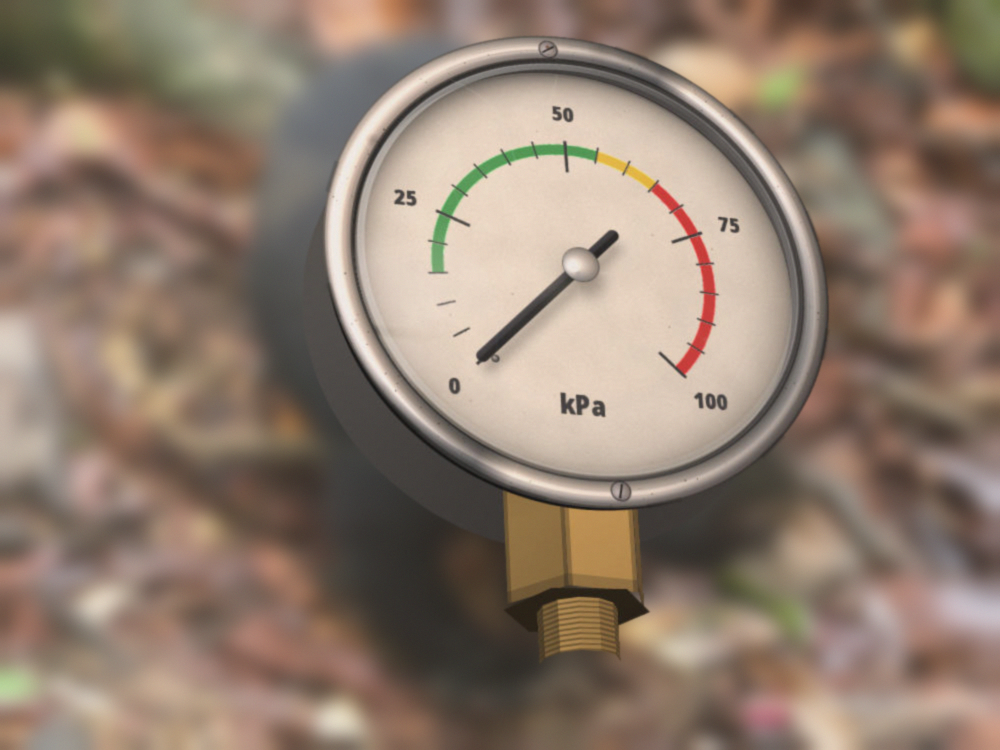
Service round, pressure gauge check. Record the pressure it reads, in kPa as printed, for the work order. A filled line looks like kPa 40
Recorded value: kPa 0
